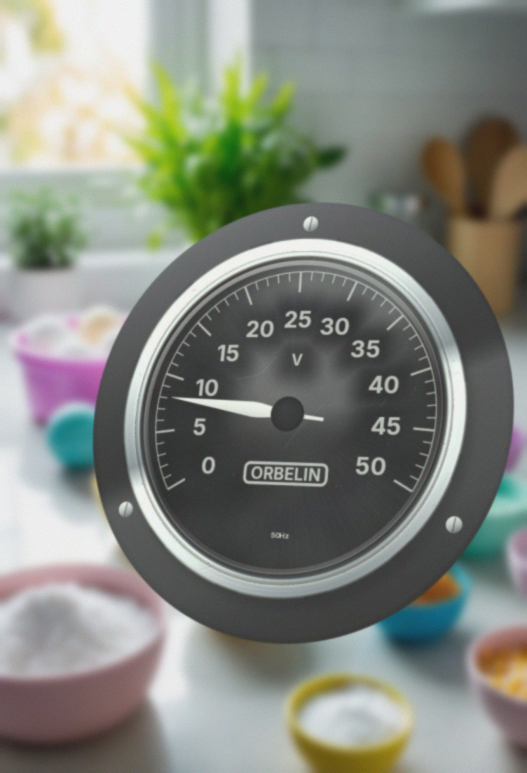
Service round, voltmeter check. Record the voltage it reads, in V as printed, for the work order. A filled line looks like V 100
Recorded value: V 8
